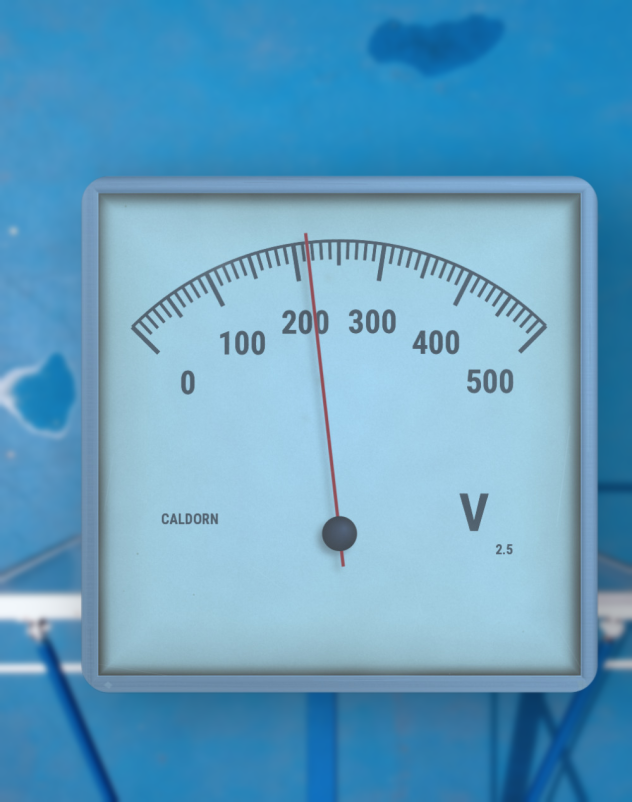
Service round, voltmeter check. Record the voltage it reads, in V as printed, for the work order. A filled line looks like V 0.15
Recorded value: V 215
